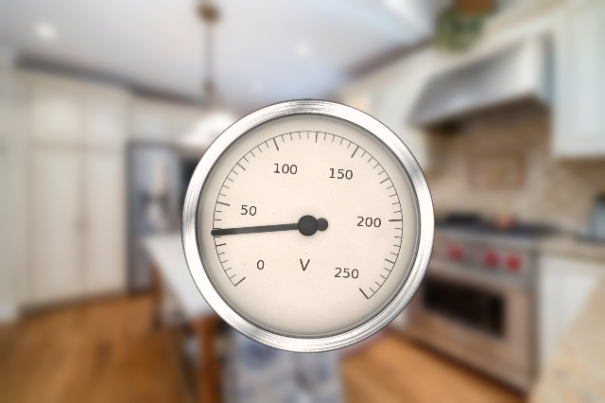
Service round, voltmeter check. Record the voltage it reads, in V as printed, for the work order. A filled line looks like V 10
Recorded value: V 32.5
